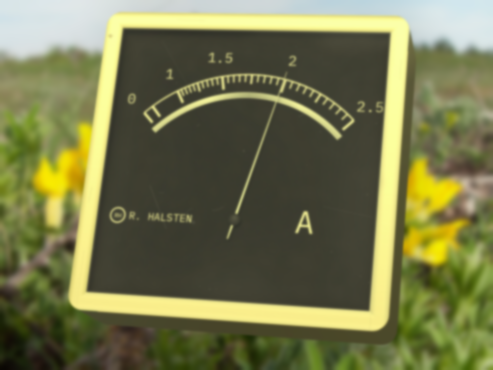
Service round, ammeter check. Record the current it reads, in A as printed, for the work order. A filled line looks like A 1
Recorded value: A 2
